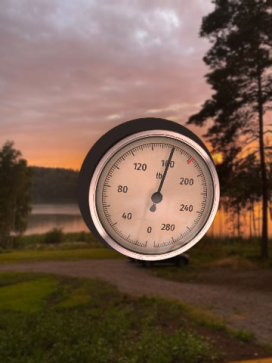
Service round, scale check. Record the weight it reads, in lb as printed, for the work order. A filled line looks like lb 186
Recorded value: lb 160
